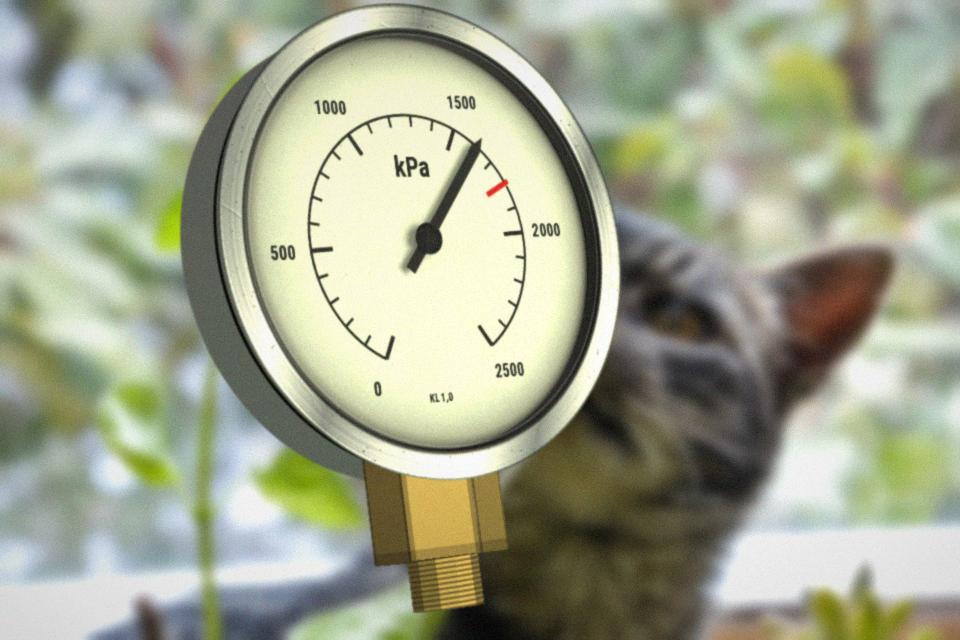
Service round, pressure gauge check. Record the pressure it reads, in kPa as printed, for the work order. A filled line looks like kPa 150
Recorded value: kPa 1600
